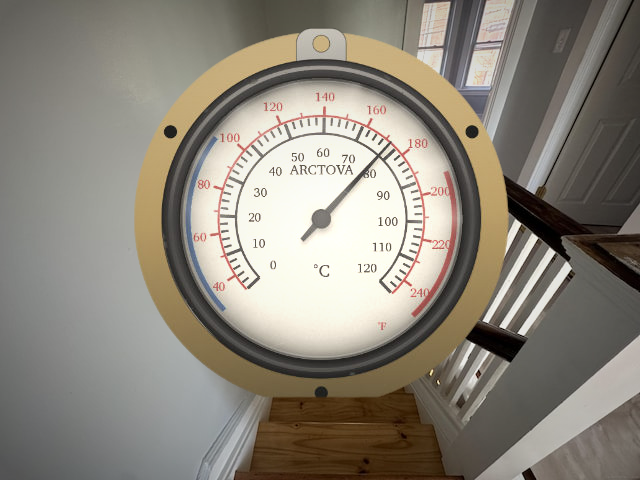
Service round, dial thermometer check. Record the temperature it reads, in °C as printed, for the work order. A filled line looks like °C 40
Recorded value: °C 78
